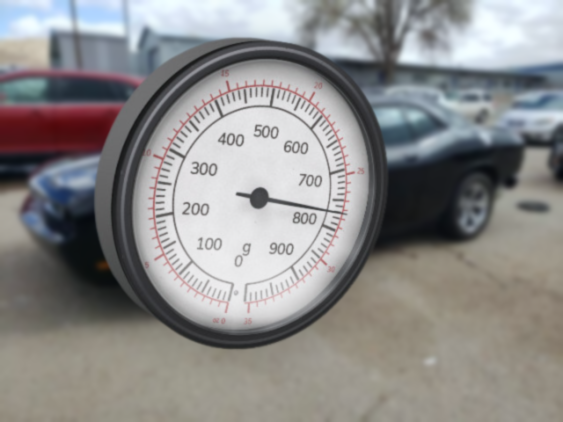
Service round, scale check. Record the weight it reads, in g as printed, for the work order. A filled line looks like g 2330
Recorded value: g 770
